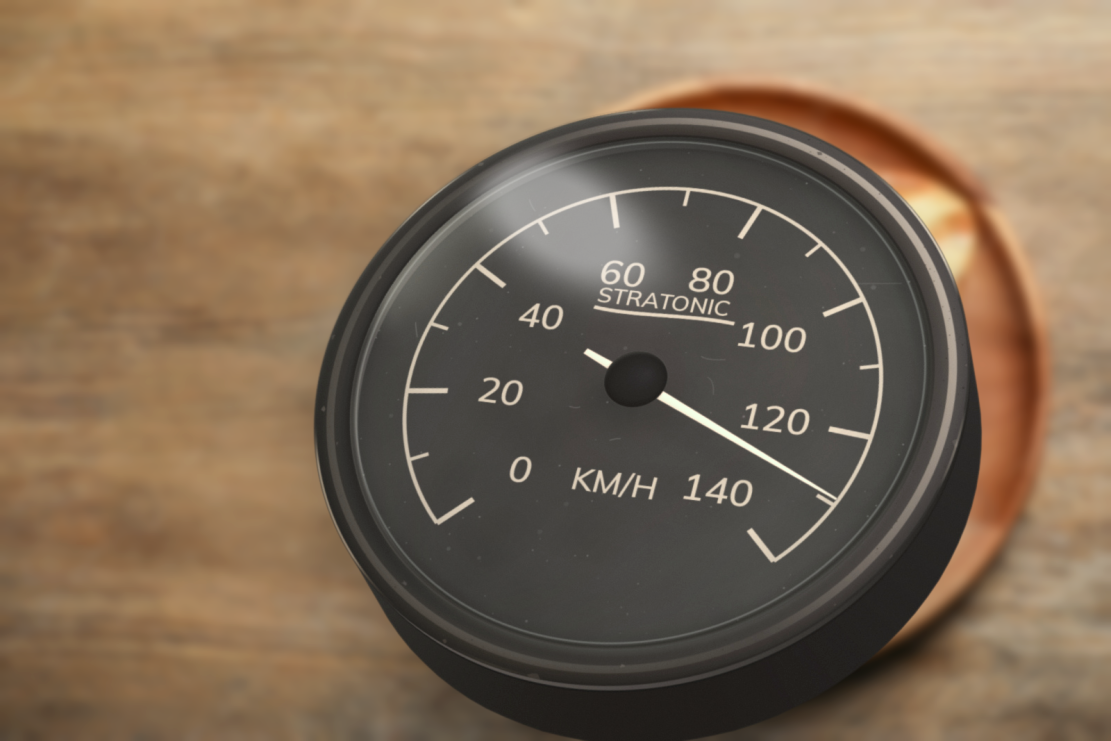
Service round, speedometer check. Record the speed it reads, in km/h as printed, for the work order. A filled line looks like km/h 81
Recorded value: km/h 130
